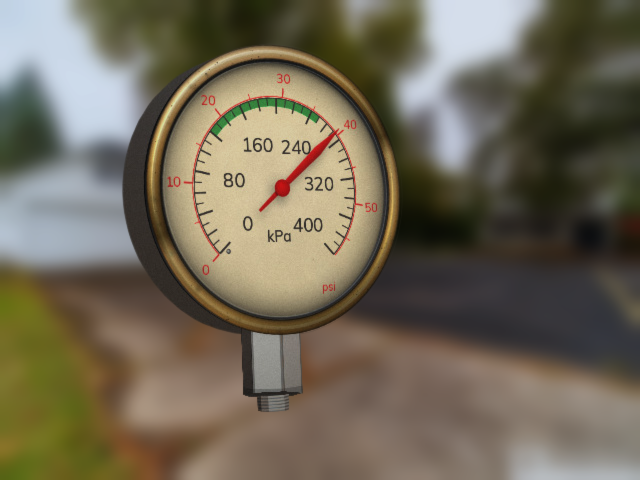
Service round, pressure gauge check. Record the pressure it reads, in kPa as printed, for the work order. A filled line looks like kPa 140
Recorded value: kPa 270
